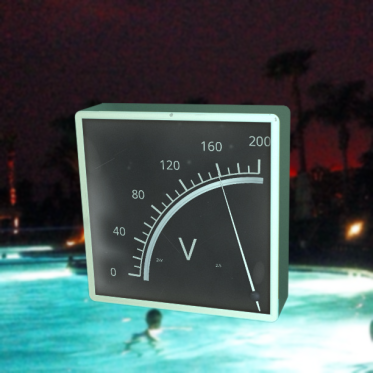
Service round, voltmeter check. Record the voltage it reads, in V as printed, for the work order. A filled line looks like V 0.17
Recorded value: V 160
